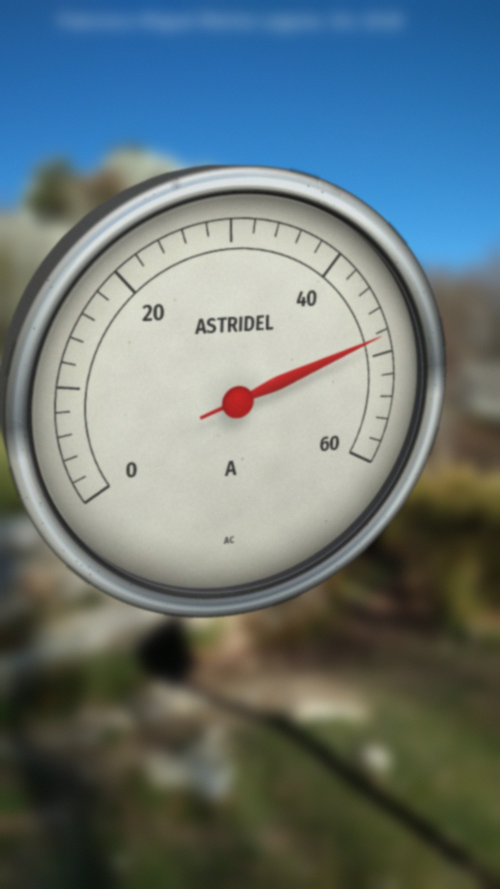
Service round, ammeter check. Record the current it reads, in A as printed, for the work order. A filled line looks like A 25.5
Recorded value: A 48
